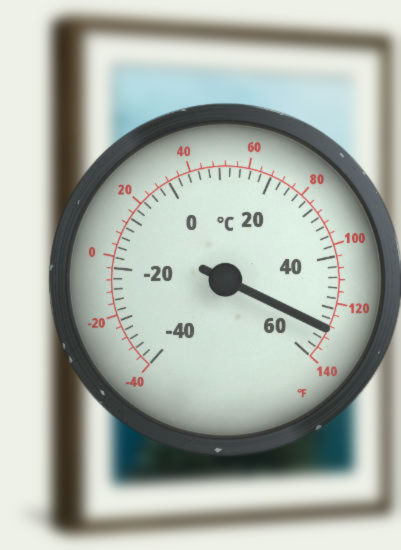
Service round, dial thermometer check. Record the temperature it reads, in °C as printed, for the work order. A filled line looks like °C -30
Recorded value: °C 54
